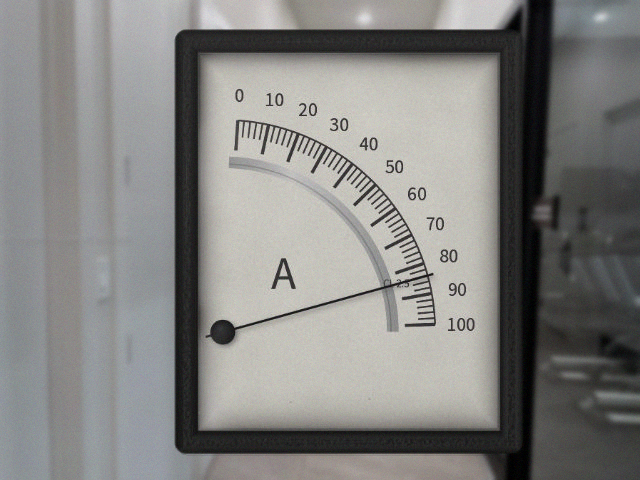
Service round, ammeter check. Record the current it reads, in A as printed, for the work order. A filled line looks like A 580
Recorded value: A 84
